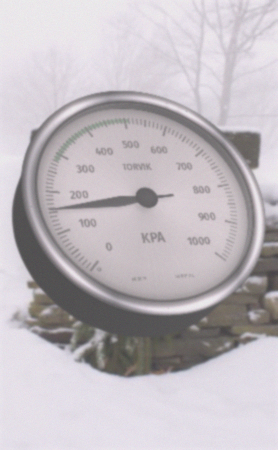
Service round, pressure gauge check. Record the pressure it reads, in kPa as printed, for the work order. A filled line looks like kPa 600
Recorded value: kPa 150
